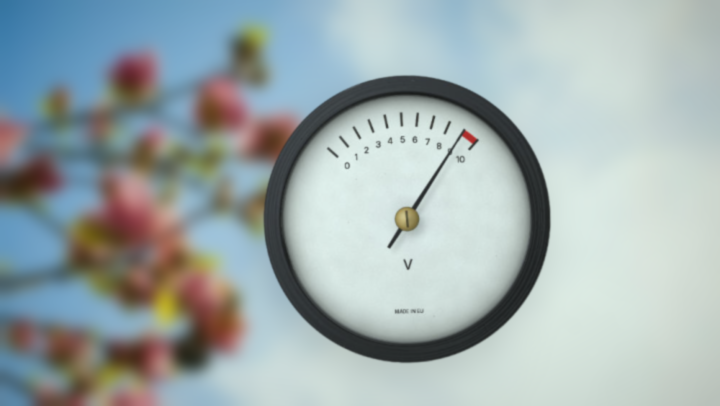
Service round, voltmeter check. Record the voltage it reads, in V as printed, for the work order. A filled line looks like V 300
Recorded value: V 9
